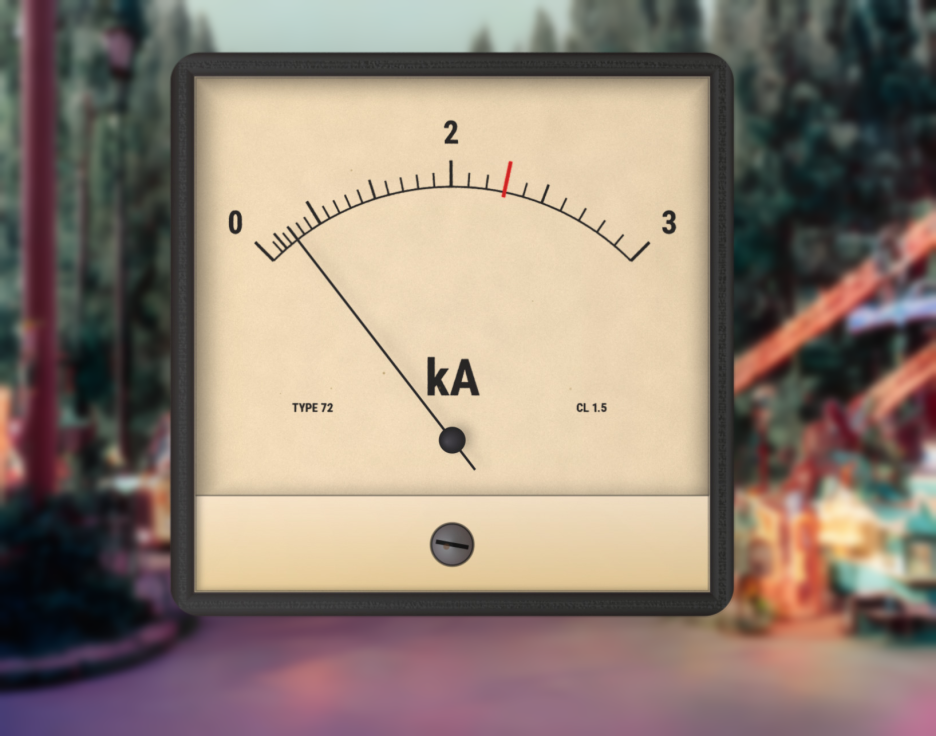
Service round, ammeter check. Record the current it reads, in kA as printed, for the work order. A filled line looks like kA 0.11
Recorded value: kA 0.7
